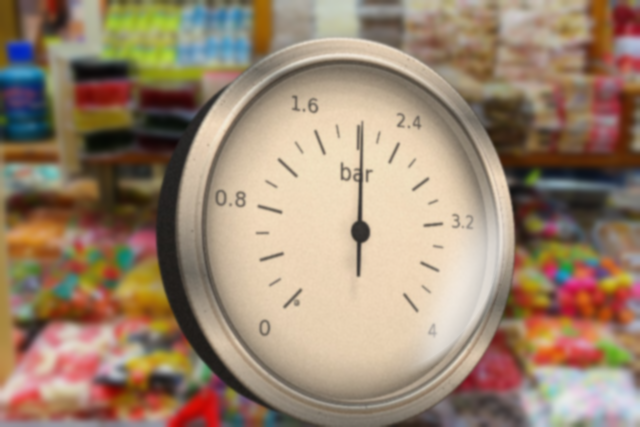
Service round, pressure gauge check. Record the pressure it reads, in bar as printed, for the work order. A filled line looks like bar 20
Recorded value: bar 2
